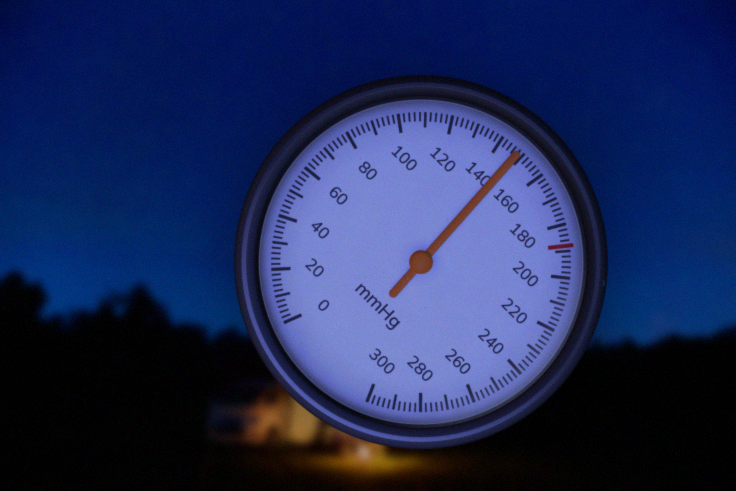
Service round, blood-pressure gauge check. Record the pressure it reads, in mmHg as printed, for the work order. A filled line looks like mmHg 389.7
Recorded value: mmHg 148
